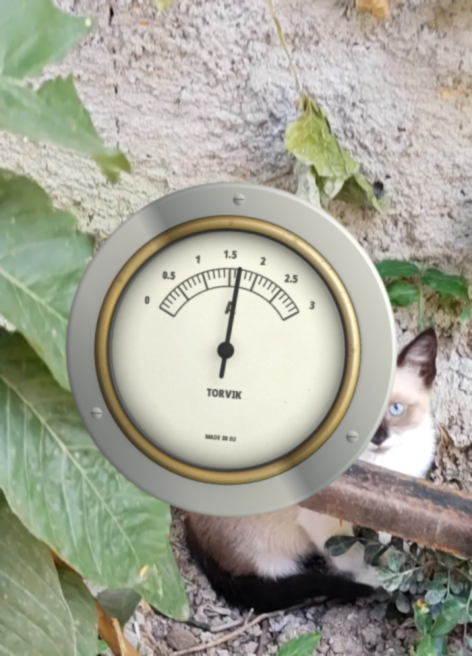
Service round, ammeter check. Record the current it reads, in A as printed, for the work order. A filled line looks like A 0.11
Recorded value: A 1.7
